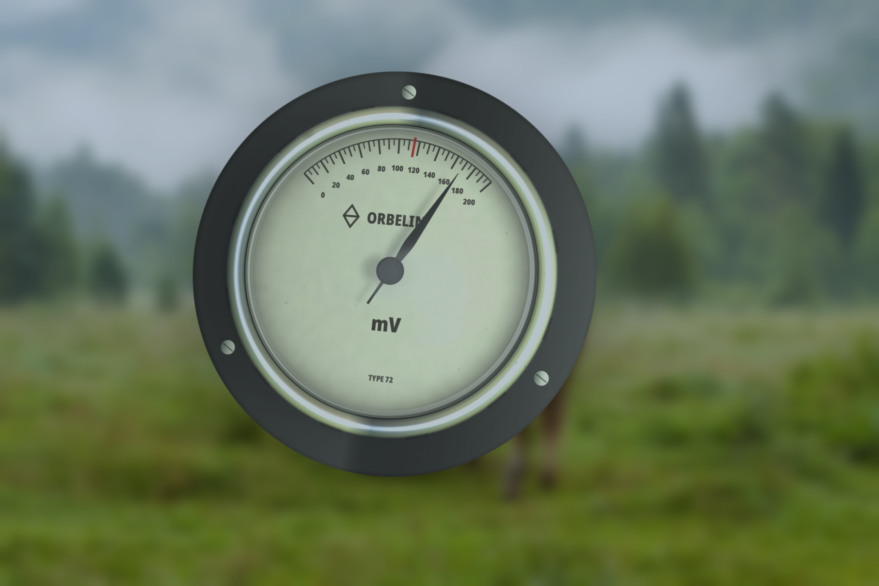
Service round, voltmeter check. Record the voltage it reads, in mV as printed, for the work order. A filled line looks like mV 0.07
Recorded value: mV 170
